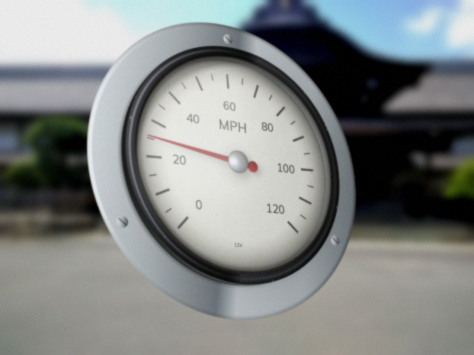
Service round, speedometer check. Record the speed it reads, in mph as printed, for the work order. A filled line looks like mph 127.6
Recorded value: mph 25
